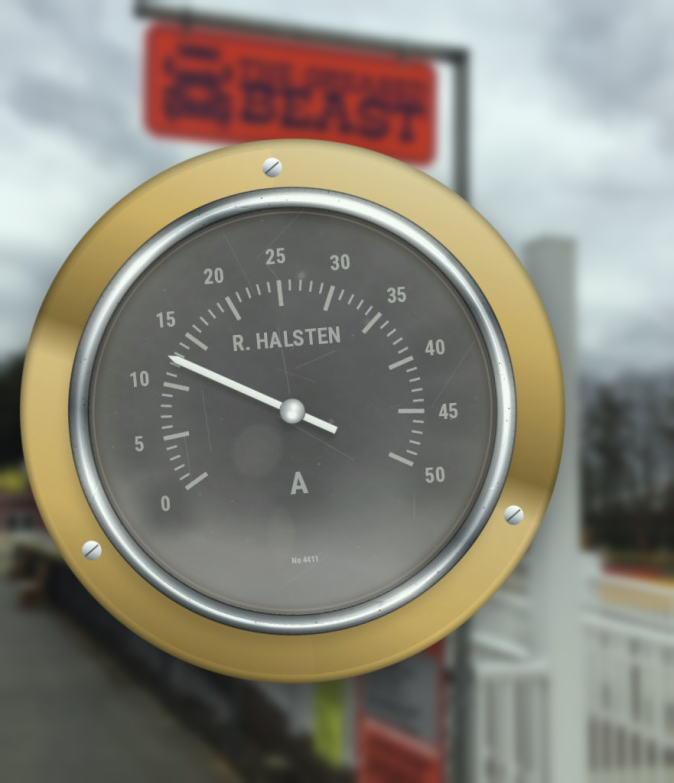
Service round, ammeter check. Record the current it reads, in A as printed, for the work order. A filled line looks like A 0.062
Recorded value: A 12.5
